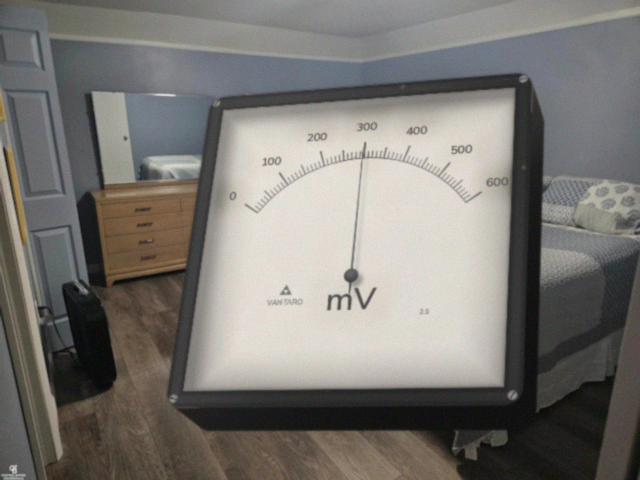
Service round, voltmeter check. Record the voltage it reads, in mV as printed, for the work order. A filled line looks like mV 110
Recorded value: mV 300
